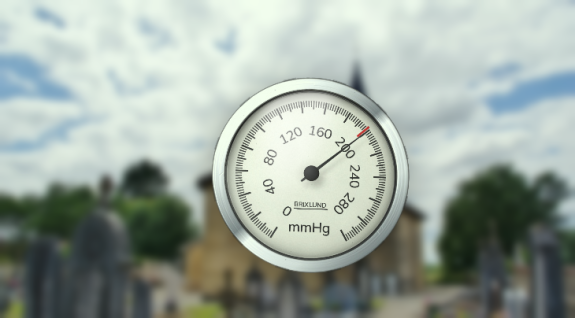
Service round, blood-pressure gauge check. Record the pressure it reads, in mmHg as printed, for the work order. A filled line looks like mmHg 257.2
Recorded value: mmHg 200
